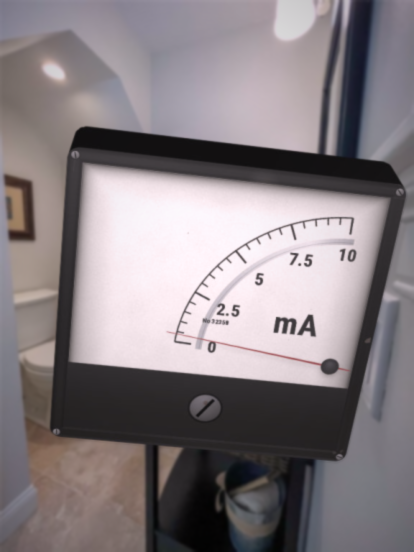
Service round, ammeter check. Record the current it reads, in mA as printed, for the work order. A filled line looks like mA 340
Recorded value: mA 0.5
